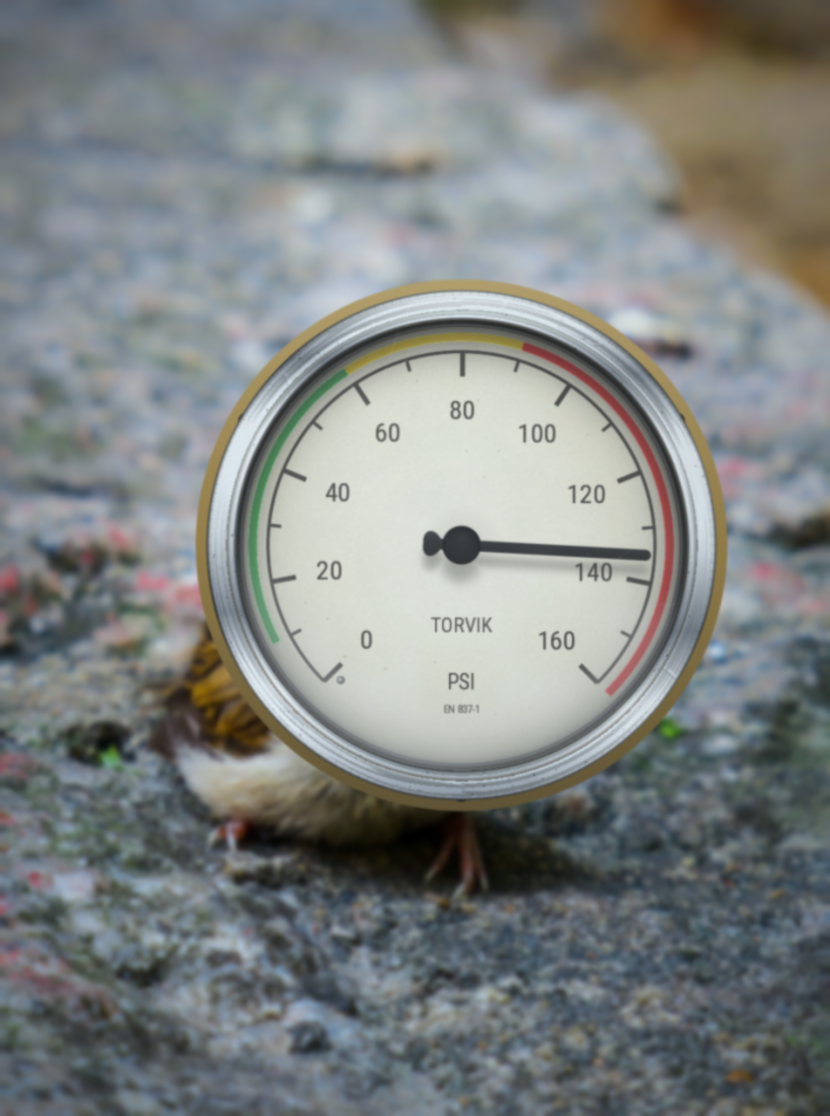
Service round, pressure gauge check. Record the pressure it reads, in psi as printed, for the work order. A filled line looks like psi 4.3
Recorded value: psi 135
